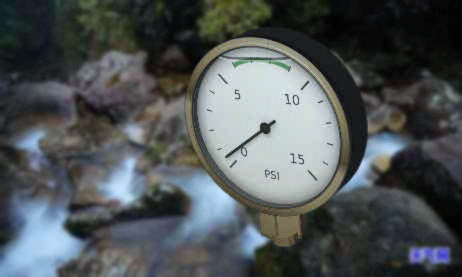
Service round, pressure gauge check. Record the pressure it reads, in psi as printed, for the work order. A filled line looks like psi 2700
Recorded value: psi 0.5
